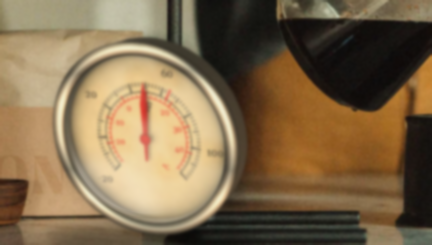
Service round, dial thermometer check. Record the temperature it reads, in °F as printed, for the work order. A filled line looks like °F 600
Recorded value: °F 50
